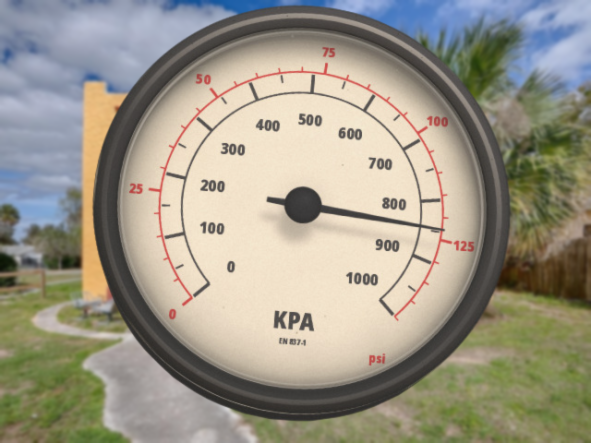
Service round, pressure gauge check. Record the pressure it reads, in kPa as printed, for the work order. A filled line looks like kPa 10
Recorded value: kPa 850
